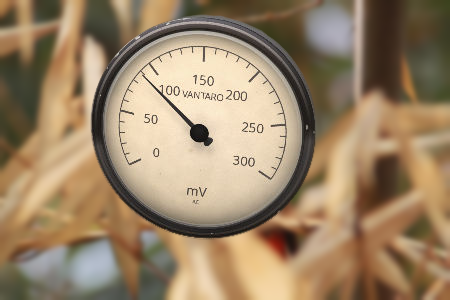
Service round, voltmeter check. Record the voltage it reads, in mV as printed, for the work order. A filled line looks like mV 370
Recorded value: mV 90
